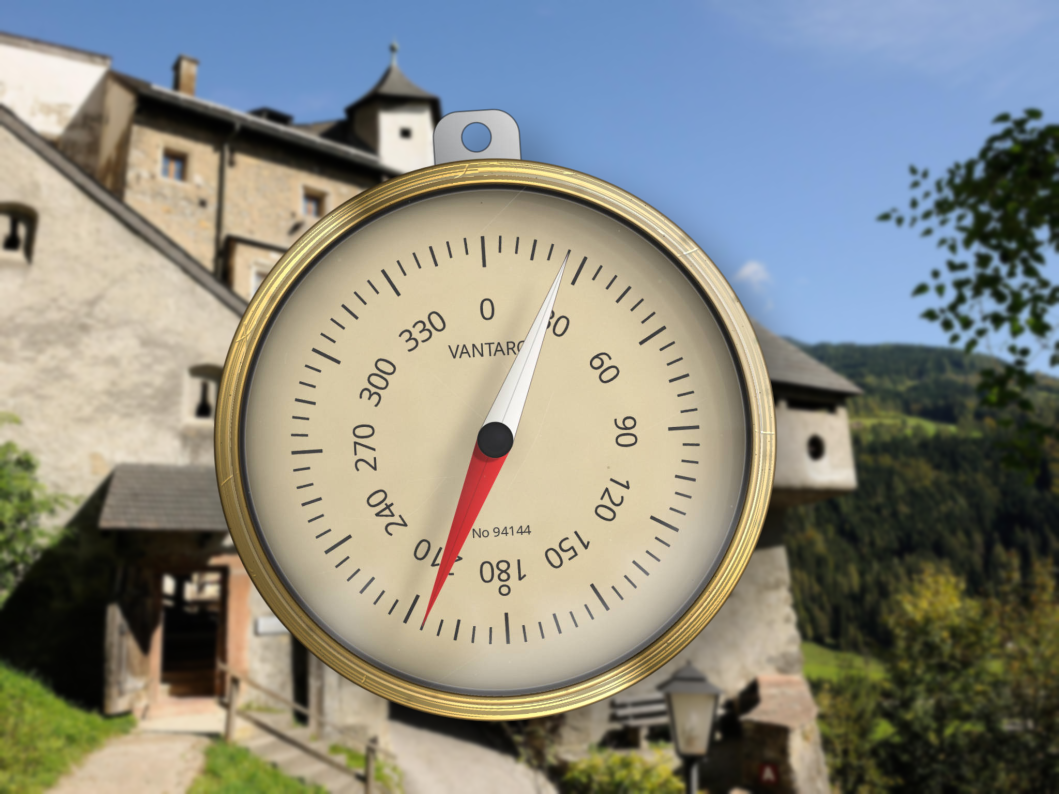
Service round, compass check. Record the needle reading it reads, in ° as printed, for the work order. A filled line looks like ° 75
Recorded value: ° 205
